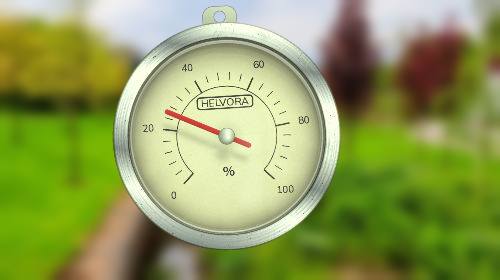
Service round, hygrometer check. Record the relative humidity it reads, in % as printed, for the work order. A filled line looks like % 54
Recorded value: % 26
